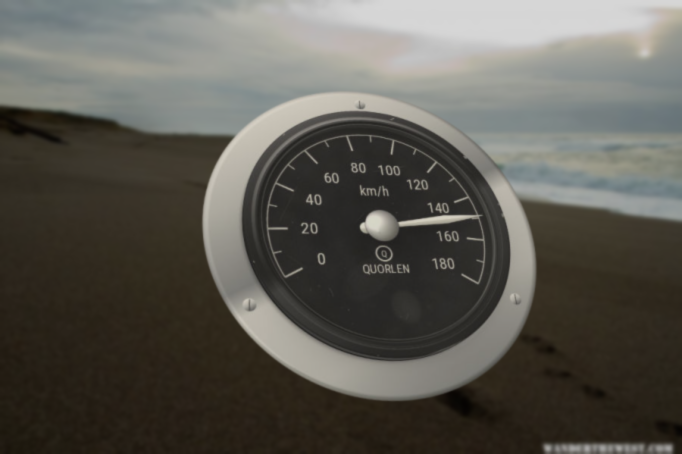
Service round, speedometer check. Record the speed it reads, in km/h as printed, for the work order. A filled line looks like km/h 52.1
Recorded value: km/h 150
